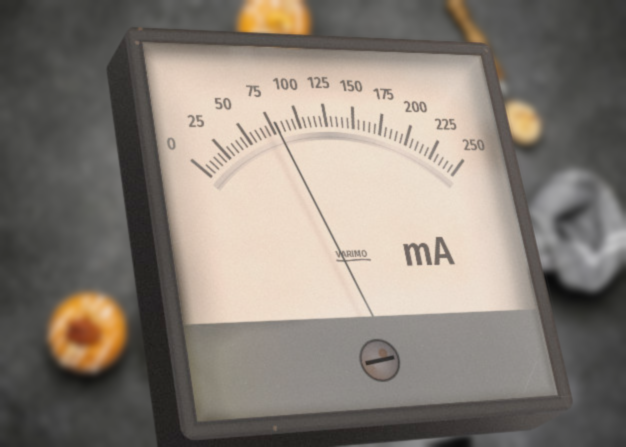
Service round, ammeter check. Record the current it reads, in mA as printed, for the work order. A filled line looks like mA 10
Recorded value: mA 75
